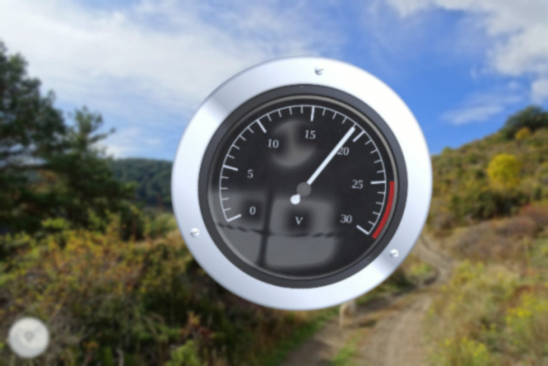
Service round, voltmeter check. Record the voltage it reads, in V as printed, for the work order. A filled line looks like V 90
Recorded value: V 19
